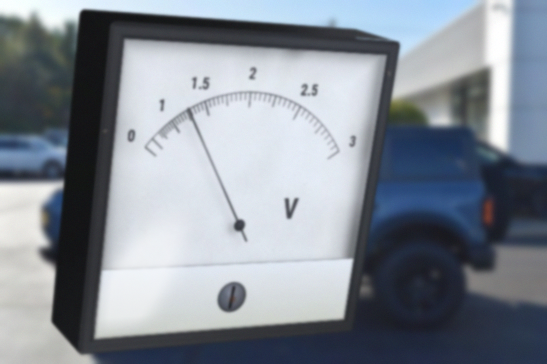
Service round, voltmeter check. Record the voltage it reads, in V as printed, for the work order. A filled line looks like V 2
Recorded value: V 1.25
